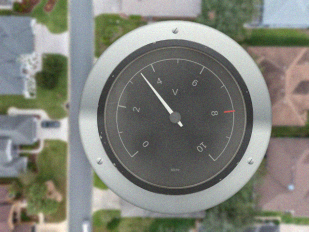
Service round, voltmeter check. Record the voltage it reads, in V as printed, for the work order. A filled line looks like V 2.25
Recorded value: V 3.5
